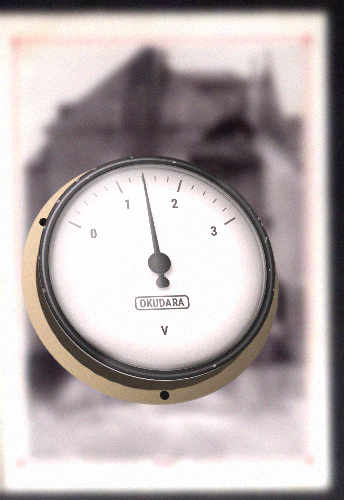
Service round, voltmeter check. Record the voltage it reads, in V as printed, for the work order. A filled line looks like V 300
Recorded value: V 1.4
